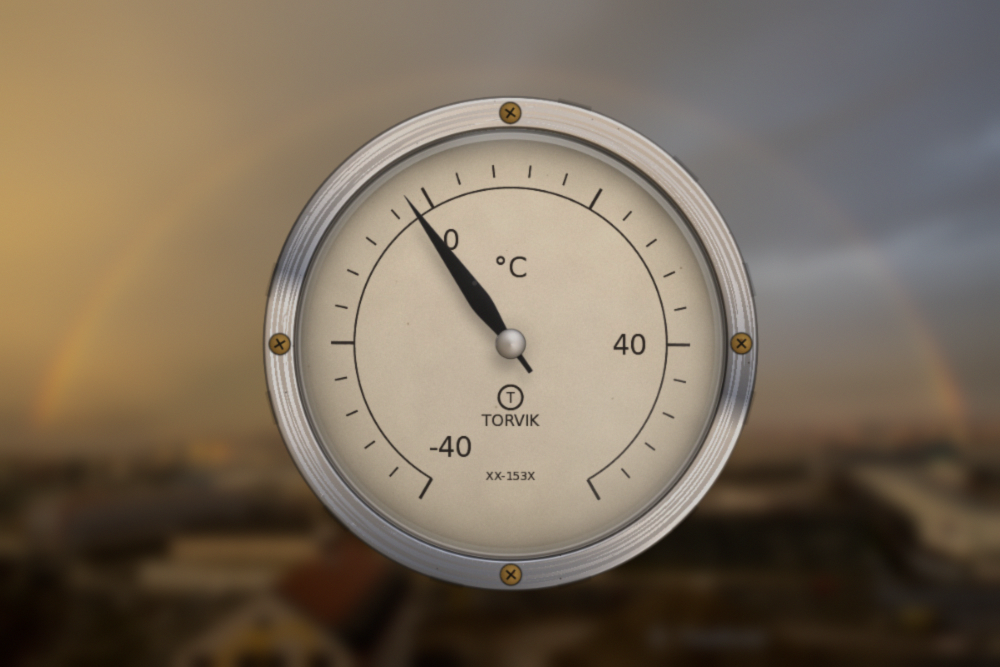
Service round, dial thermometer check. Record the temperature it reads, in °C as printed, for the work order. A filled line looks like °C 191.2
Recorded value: °C -2
